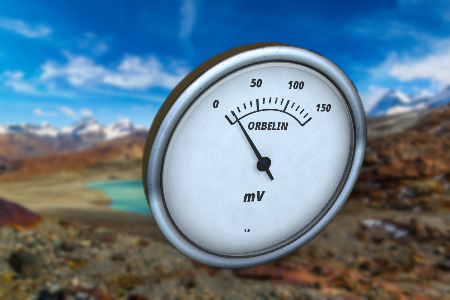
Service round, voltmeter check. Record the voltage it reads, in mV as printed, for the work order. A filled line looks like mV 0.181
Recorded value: mV 10
